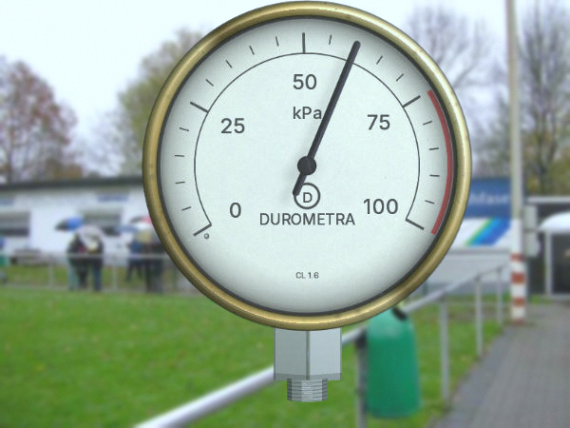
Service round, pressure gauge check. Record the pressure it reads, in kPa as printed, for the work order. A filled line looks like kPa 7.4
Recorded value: kPa 60
